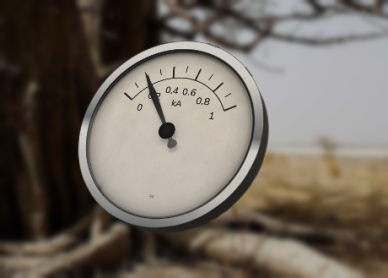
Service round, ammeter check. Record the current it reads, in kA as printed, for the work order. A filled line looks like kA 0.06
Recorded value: kA 0.2
